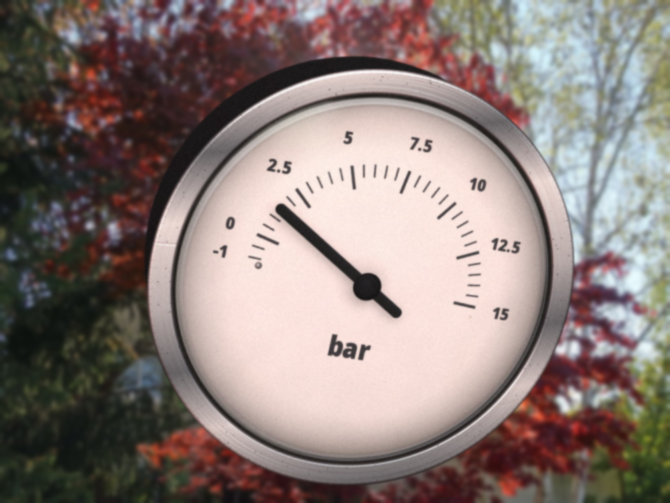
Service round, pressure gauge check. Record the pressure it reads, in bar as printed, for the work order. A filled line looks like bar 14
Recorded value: bar 1.5
